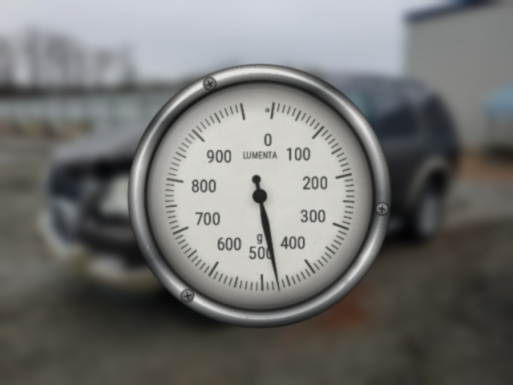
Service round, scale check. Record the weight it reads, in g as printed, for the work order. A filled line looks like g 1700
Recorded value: g 470
